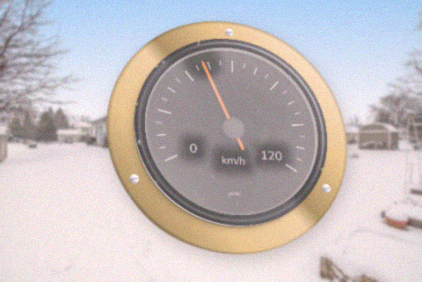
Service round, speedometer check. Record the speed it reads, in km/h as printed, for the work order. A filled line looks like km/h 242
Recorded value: km/h 47.5
